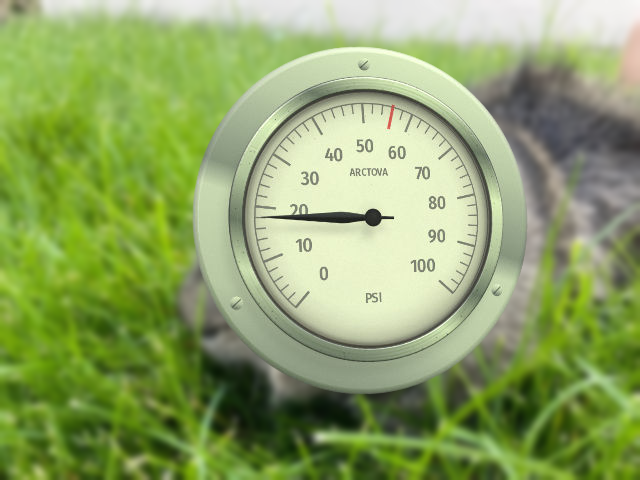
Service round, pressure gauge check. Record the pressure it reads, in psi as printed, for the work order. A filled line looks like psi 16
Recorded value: psi 18
